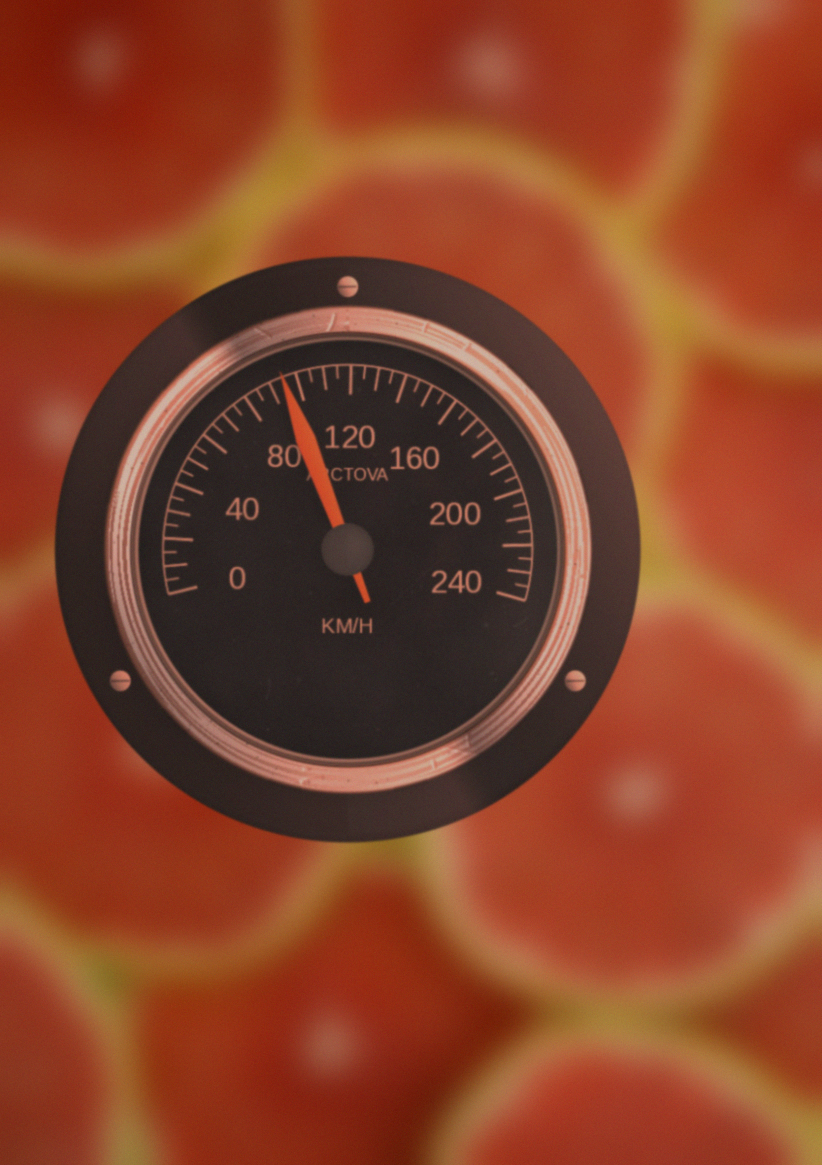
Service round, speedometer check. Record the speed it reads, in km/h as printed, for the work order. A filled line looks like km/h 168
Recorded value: km/h 95
